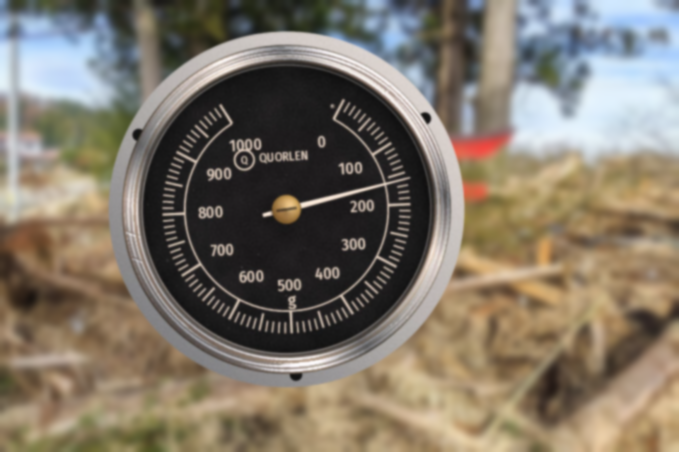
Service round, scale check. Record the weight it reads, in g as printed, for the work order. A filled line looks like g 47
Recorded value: g 160
